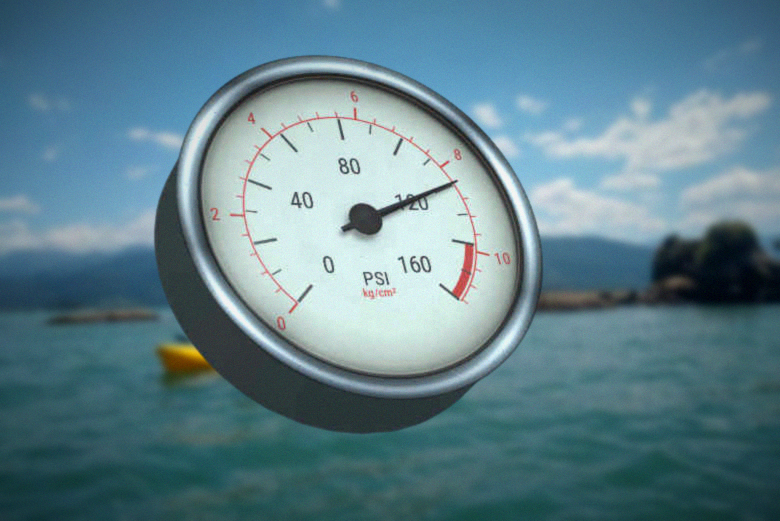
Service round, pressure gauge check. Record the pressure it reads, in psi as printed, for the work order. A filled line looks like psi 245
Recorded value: psi 120
